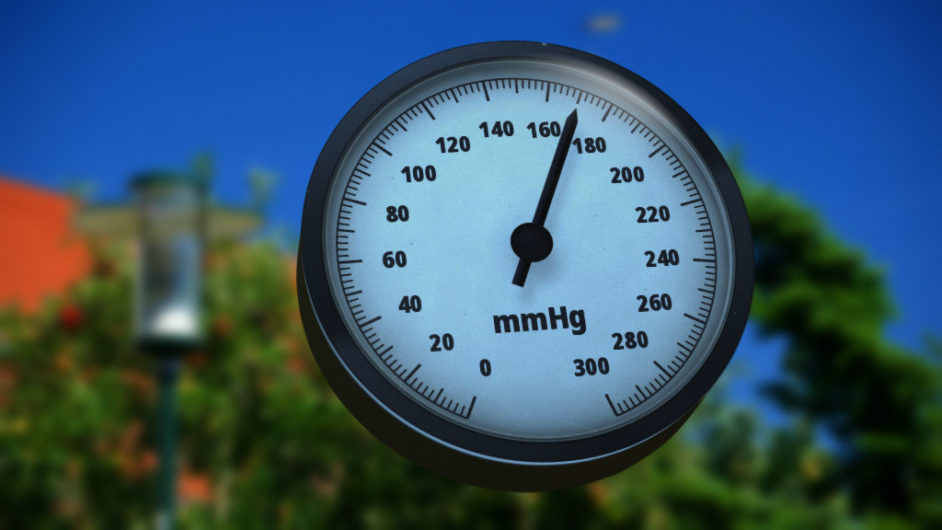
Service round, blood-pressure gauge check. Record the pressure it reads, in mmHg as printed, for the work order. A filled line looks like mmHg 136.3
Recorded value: mmHg 170
